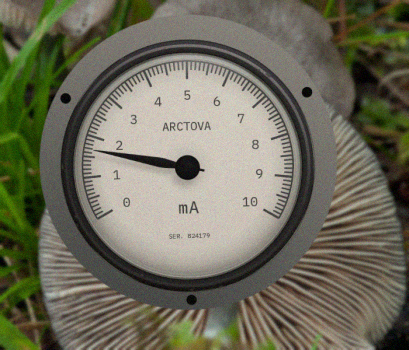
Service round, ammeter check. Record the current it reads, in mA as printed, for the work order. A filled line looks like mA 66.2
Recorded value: mA 1.7
